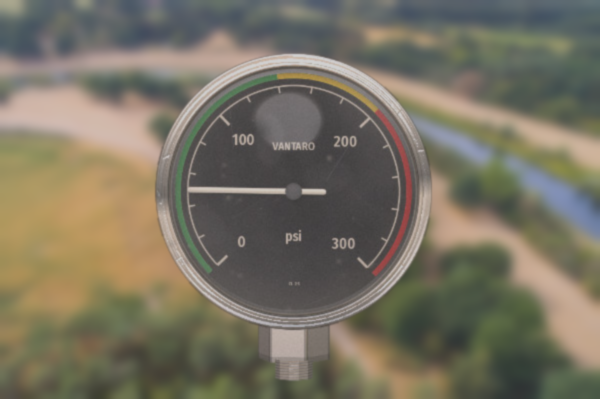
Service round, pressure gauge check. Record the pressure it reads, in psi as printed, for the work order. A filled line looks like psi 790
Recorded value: psi 50
